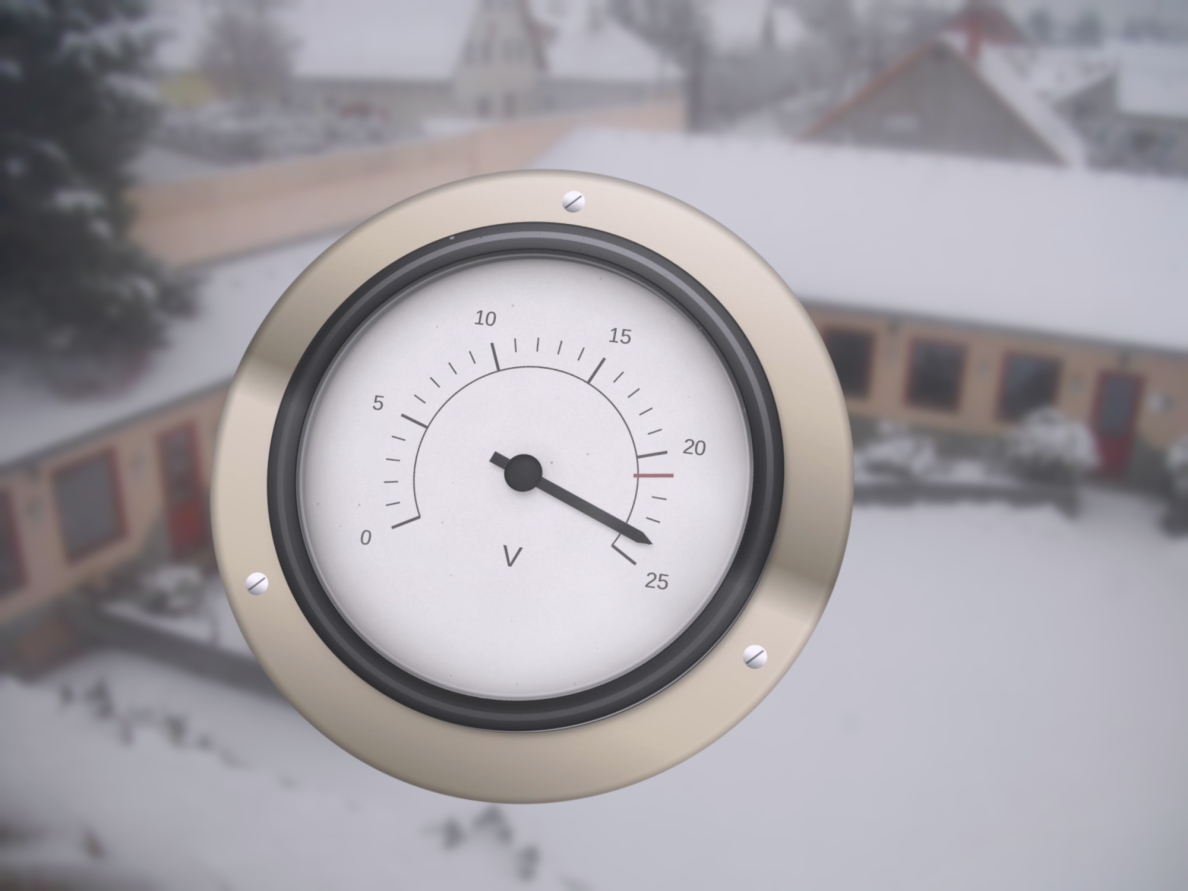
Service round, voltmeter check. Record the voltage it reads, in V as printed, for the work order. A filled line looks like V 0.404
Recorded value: V 24
